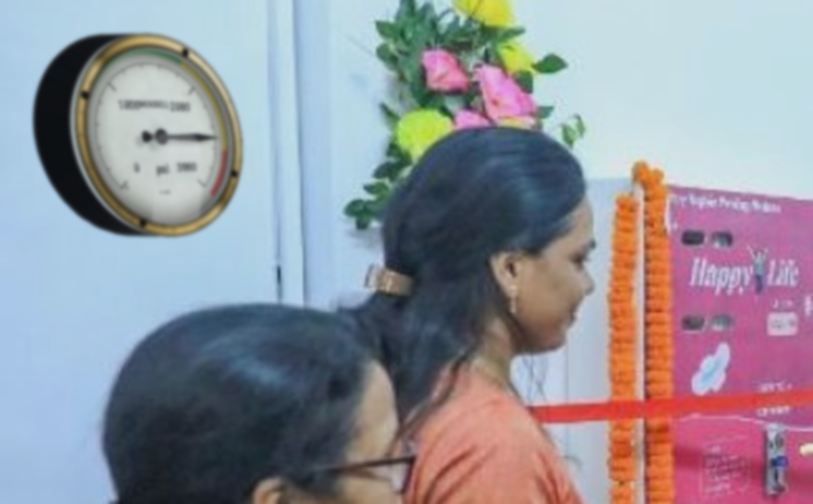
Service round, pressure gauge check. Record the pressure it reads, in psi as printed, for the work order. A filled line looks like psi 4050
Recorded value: psi 2500
